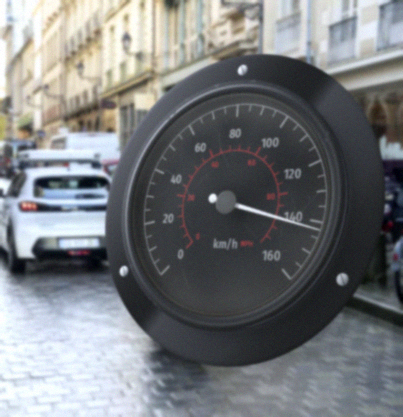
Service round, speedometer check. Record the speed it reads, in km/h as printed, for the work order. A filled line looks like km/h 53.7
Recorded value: km/h 142.5
